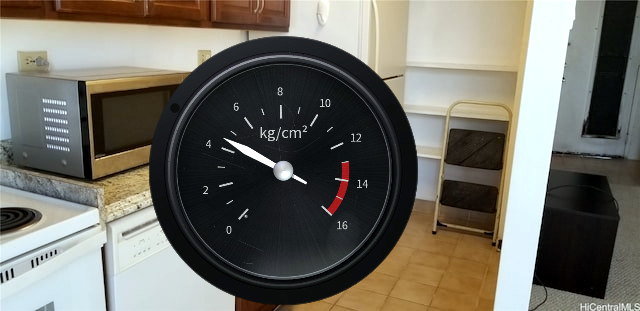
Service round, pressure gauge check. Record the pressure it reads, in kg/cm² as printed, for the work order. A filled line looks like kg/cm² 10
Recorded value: kg/cm² 4.5
